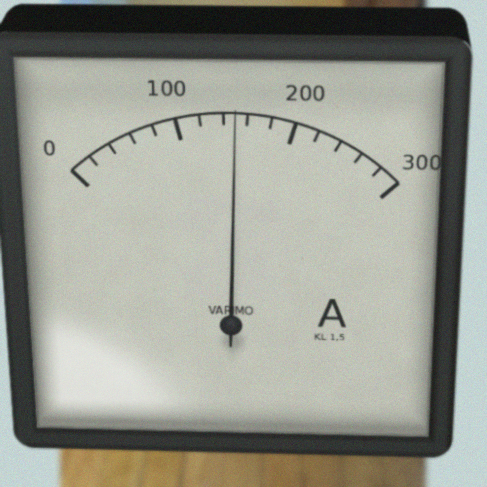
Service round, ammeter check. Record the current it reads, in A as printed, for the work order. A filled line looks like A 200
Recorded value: A 150
